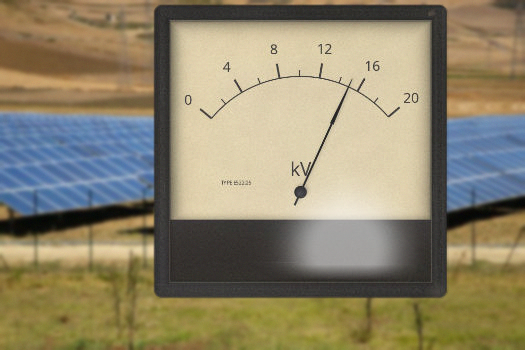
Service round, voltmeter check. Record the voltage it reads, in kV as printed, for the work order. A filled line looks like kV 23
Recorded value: kV 15
